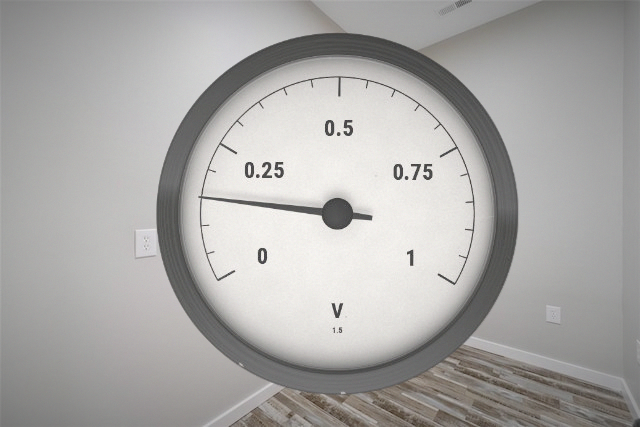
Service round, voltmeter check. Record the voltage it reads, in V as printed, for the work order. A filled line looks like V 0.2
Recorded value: V 0.15
